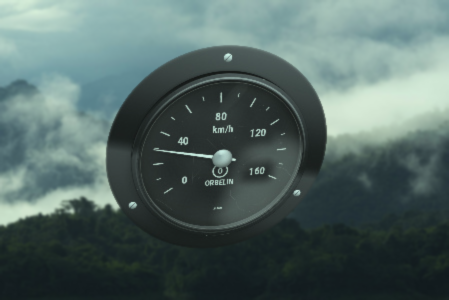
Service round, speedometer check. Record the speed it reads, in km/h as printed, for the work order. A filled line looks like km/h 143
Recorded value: km/h 30
